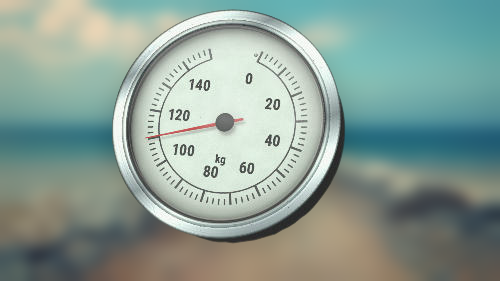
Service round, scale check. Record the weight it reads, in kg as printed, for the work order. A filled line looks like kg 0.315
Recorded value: kg 110
